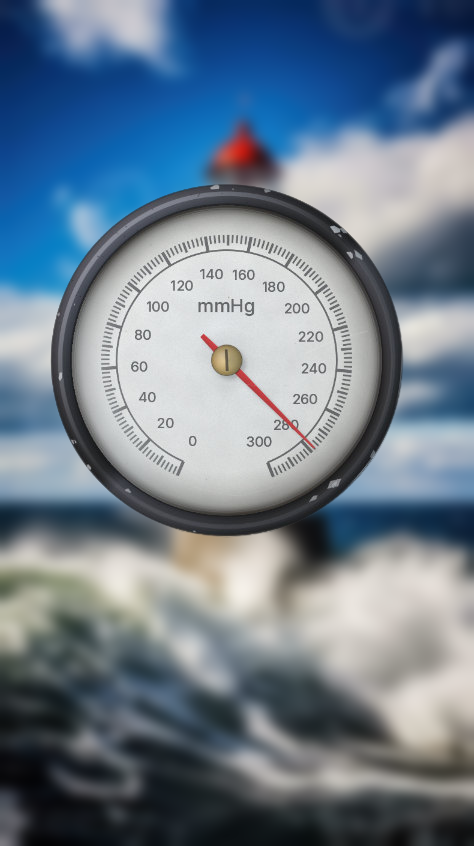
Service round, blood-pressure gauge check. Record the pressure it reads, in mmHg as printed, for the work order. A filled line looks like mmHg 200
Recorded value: mmHg 278
